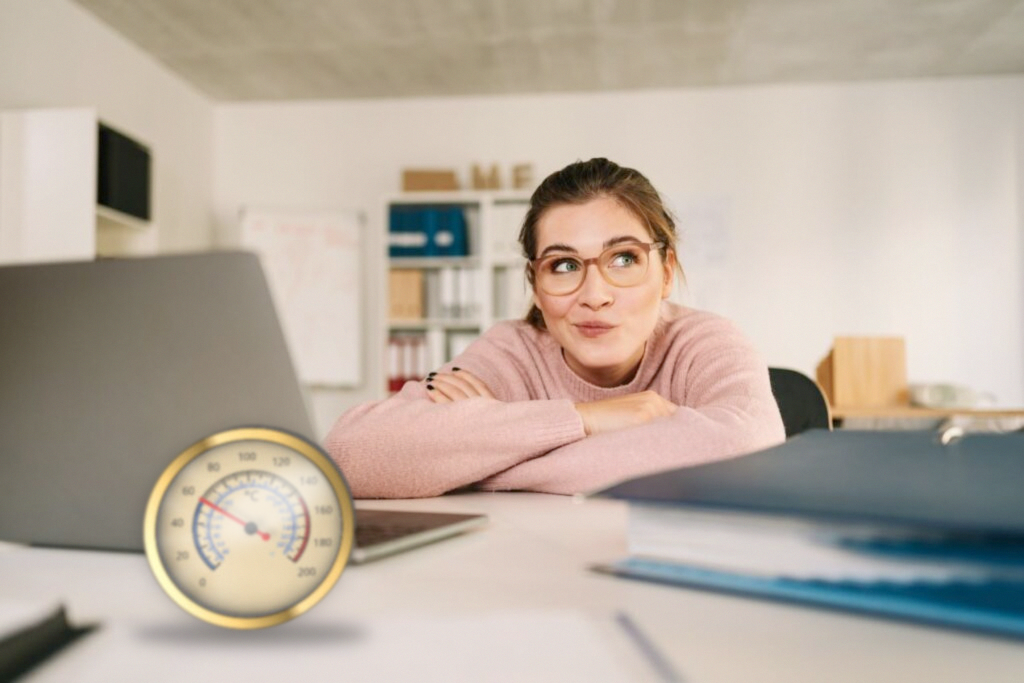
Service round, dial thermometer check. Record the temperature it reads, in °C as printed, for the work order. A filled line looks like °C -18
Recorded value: °C 60
